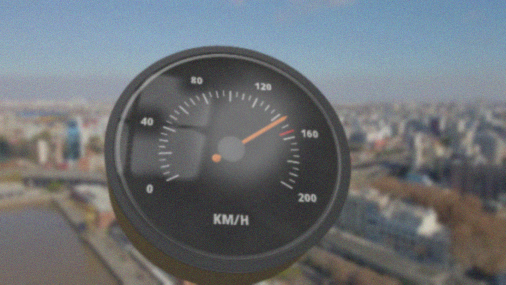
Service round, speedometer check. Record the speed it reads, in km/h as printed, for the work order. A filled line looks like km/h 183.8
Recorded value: km/h 145
